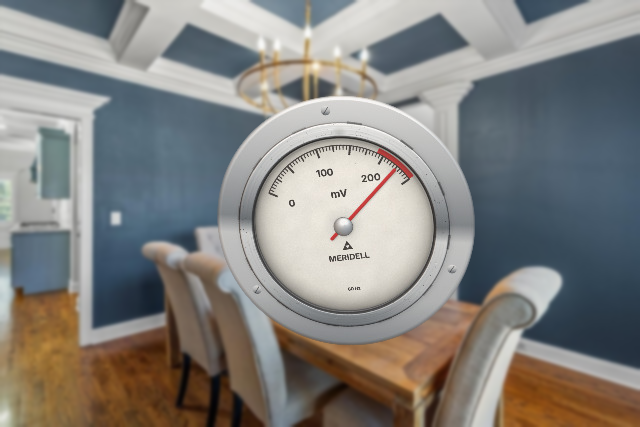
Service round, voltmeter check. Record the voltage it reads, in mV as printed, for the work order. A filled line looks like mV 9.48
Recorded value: mV 225
